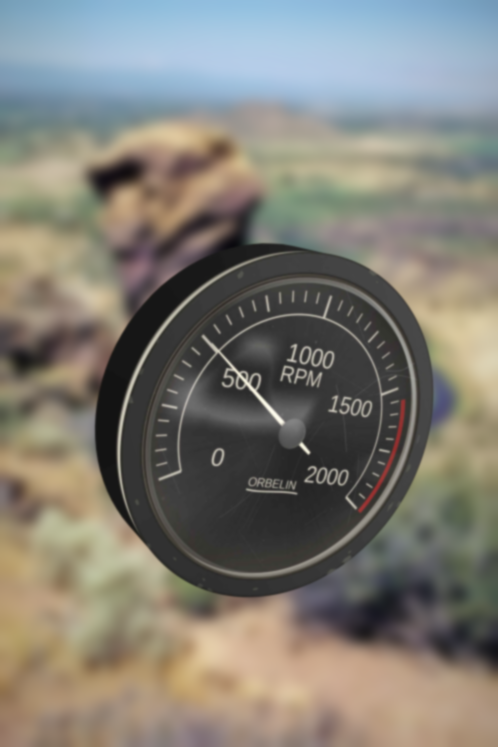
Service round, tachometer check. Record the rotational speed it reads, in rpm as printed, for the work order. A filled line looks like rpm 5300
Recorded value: rpm 500
